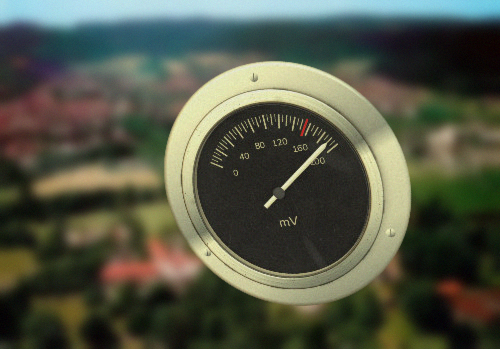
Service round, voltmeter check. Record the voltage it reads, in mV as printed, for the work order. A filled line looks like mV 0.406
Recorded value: mV 190
